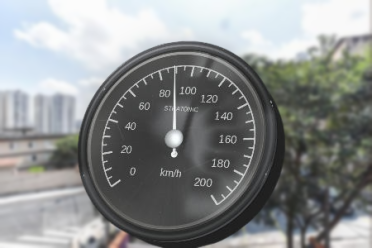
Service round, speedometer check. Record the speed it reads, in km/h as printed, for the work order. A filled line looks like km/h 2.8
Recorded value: km/h 90
